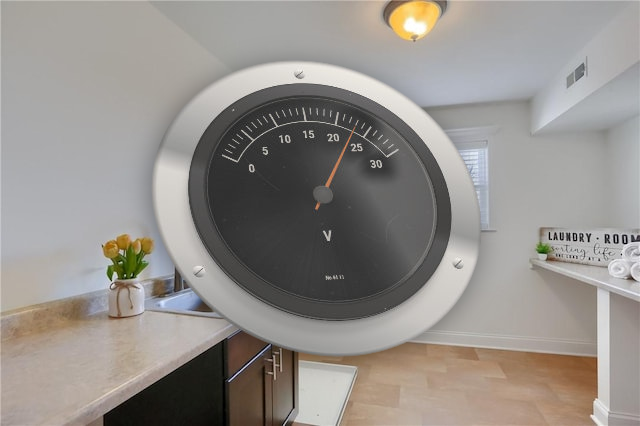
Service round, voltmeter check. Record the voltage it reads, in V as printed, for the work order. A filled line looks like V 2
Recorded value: V 23
